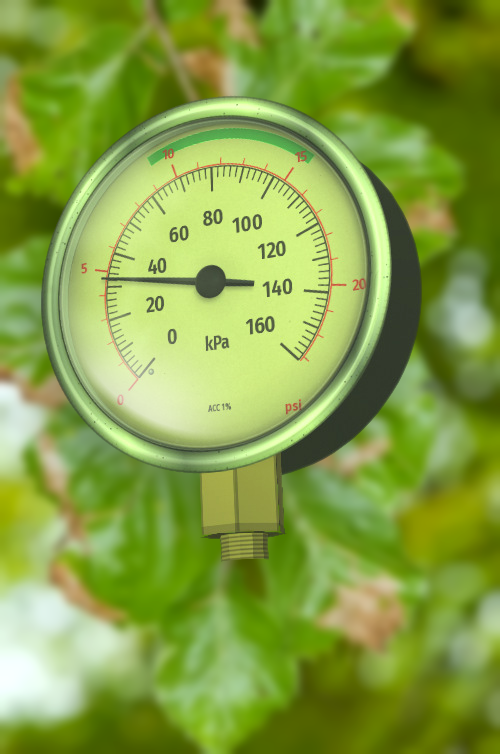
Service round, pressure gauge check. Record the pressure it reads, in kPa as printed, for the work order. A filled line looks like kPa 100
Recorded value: kPa 32
